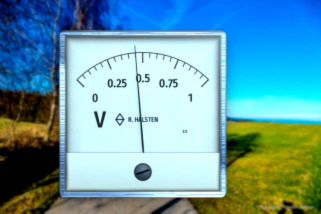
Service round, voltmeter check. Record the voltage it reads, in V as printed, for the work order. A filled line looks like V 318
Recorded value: V 0.45
